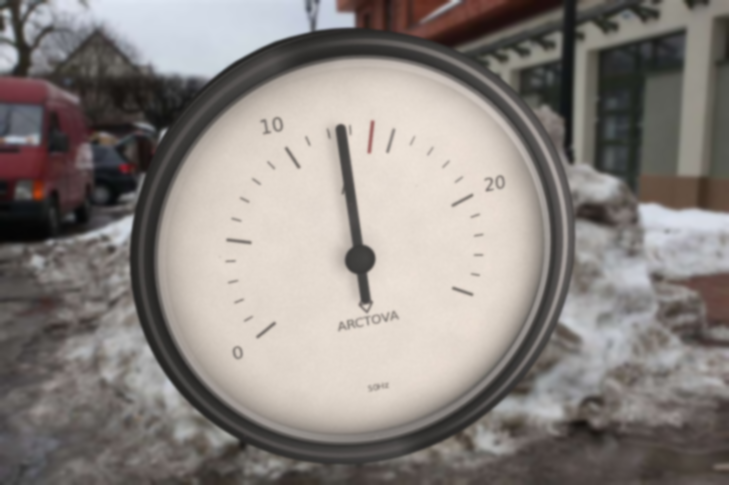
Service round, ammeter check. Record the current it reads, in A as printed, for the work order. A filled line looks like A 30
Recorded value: A 12.5
